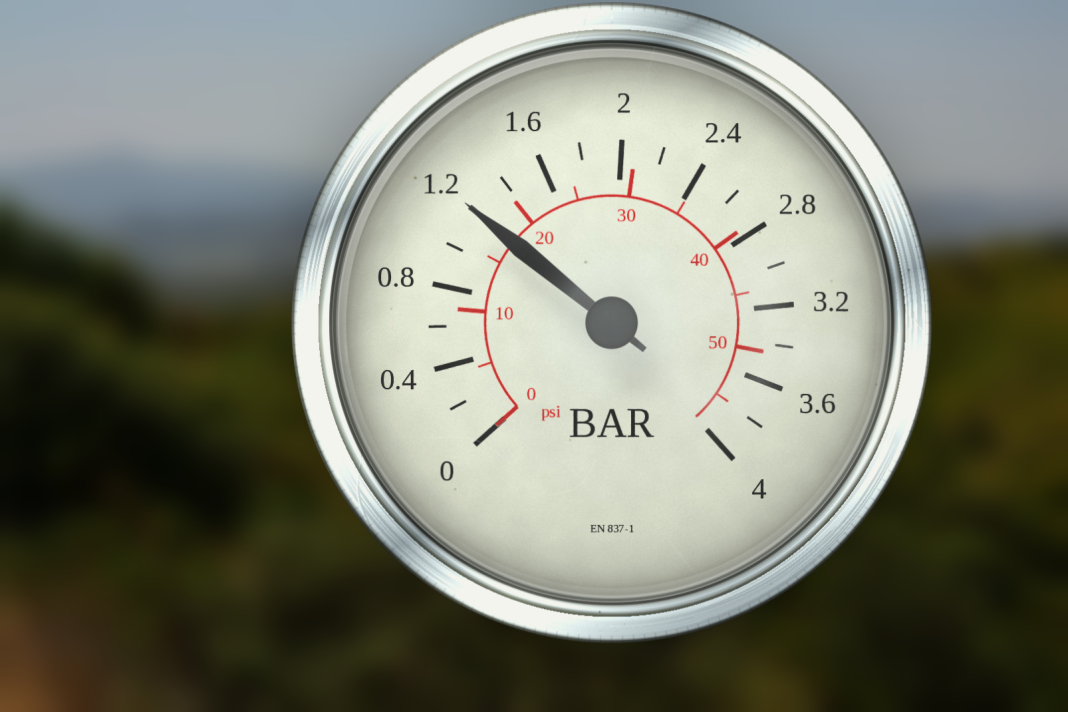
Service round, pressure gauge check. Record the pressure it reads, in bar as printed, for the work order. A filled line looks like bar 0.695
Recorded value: bar 1.2
